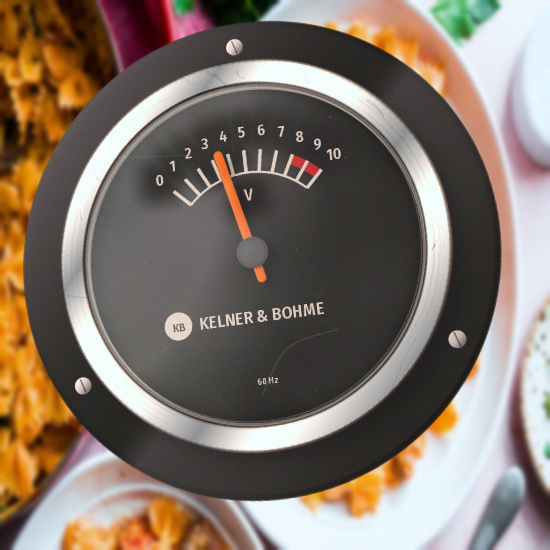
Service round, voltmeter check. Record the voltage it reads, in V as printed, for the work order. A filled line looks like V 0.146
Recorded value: V 3.5
